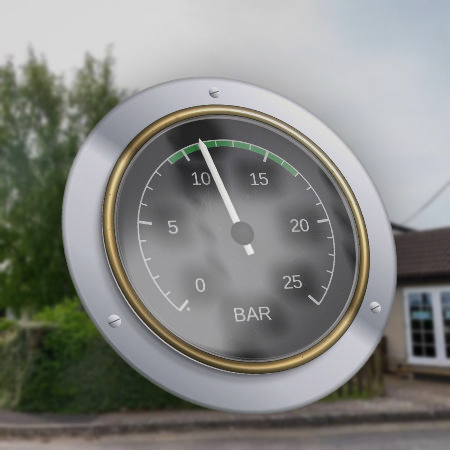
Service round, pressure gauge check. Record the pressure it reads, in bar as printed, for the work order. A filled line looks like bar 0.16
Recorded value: bar 11
